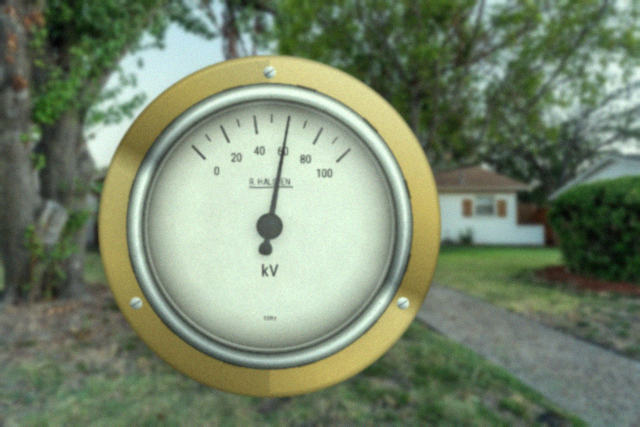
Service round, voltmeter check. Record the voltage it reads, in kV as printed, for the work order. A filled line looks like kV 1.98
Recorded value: kV 60
